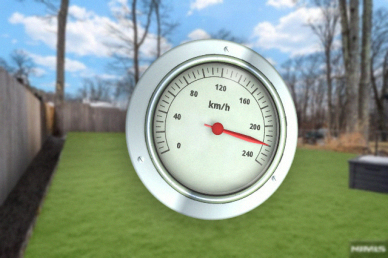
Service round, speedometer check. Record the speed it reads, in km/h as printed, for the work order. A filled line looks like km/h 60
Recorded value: km/h 220
